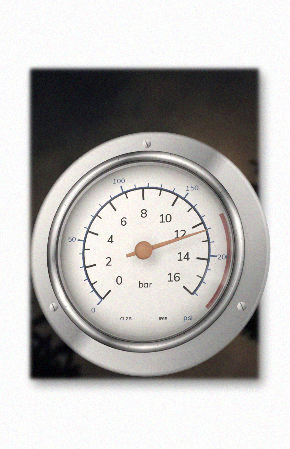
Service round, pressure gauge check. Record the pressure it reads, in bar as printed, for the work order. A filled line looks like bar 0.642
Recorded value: bar 12.5
